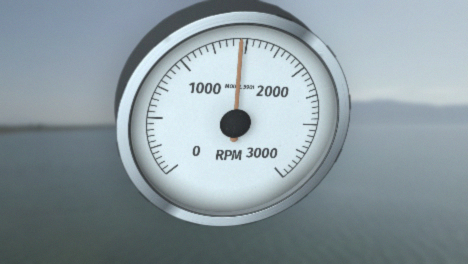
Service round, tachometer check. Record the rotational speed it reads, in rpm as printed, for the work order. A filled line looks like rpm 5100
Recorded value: rpm 1450
